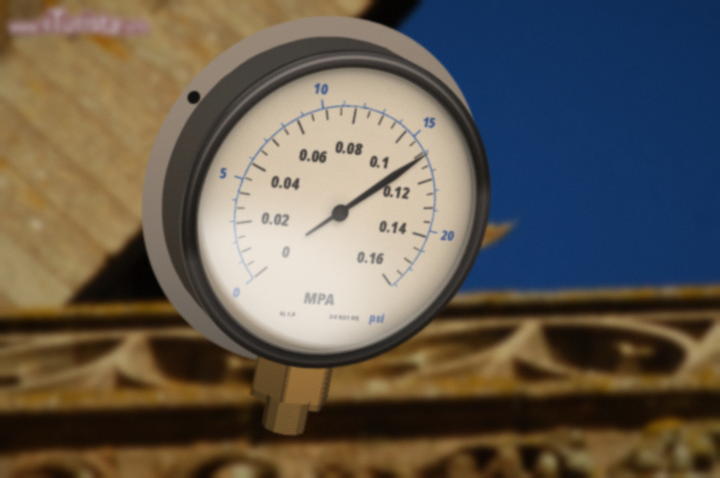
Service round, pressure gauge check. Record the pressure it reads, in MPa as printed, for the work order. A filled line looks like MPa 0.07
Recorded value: MPa 0.11
